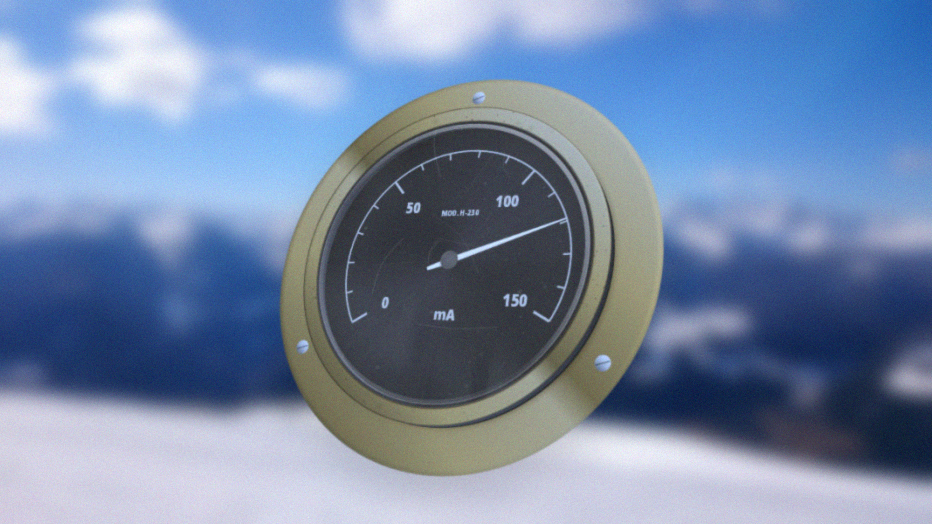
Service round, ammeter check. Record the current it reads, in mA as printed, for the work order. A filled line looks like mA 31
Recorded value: mA 120
